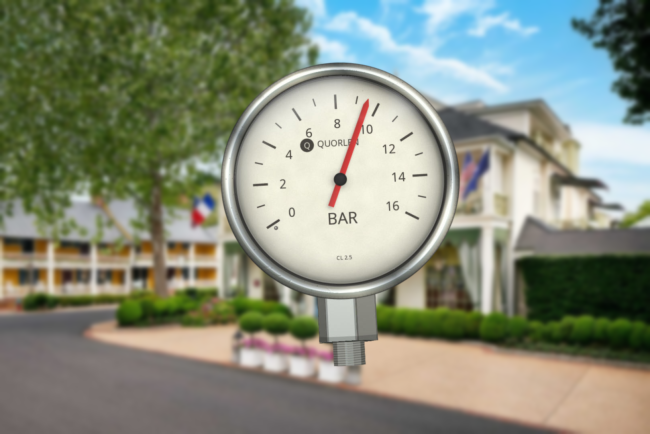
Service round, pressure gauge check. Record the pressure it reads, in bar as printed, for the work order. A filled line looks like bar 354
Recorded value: bar 9.5
